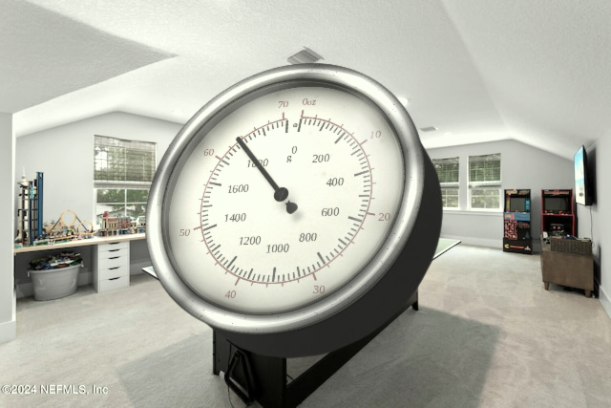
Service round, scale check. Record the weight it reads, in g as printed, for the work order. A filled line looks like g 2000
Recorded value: g 1800
